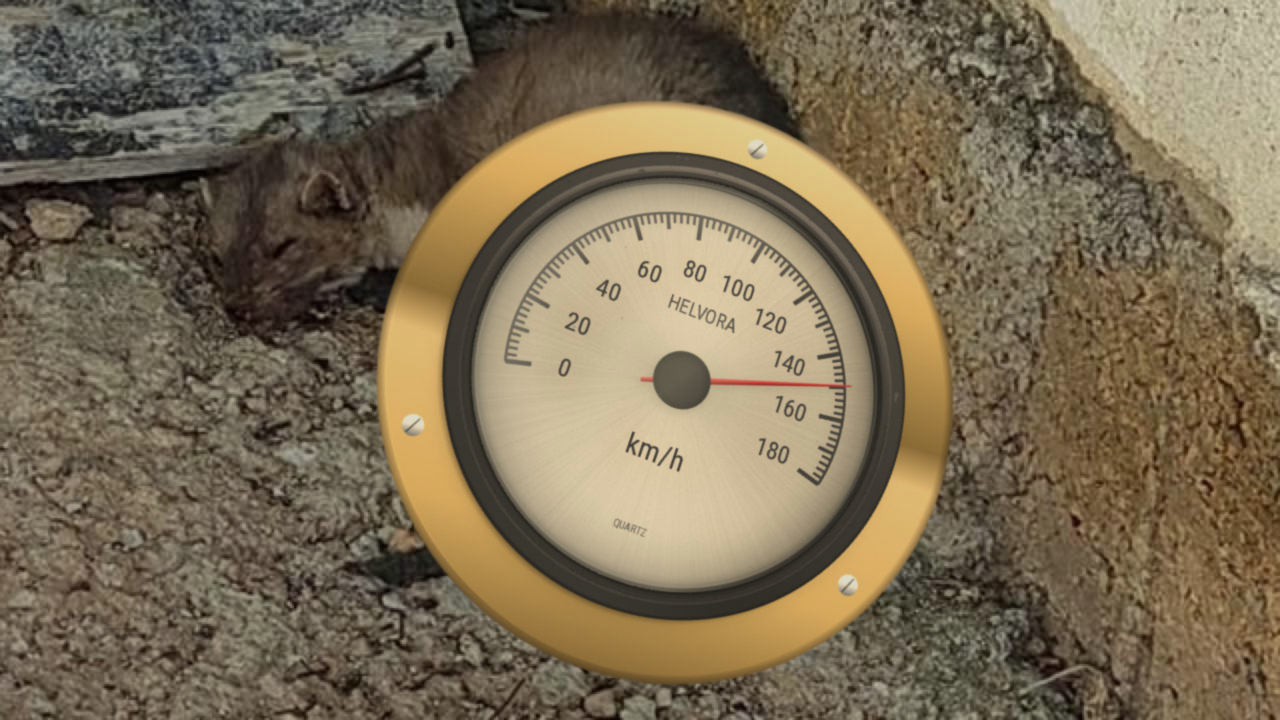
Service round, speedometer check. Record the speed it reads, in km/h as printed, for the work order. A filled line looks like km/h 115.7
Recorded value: km/h 150
